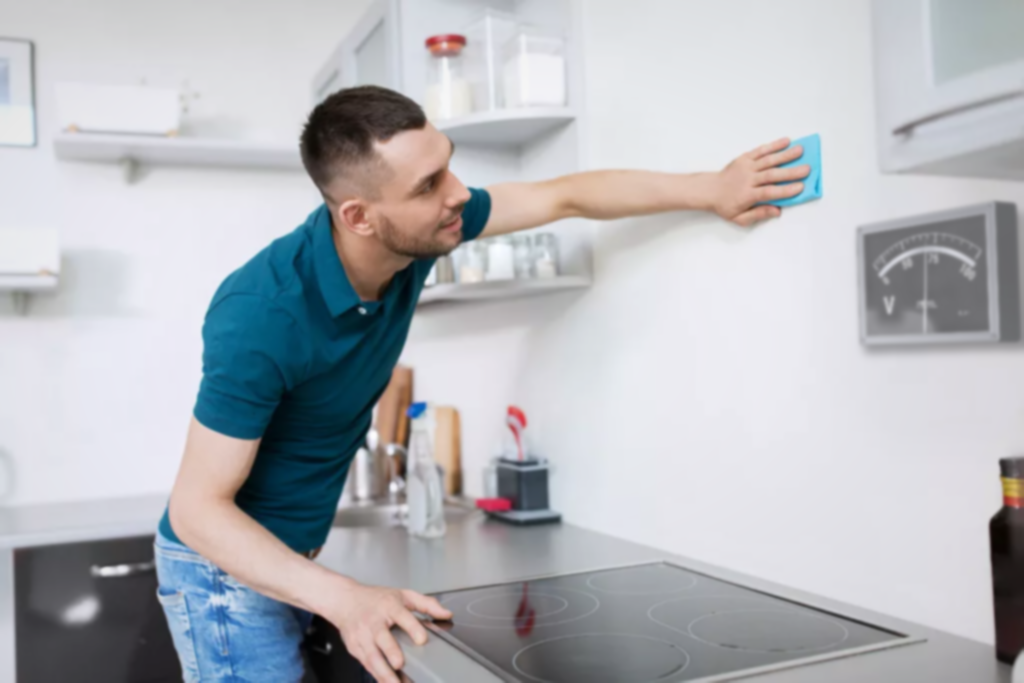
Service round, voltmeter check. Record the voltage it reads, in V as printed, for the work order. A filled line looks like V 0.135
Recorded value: V 70
